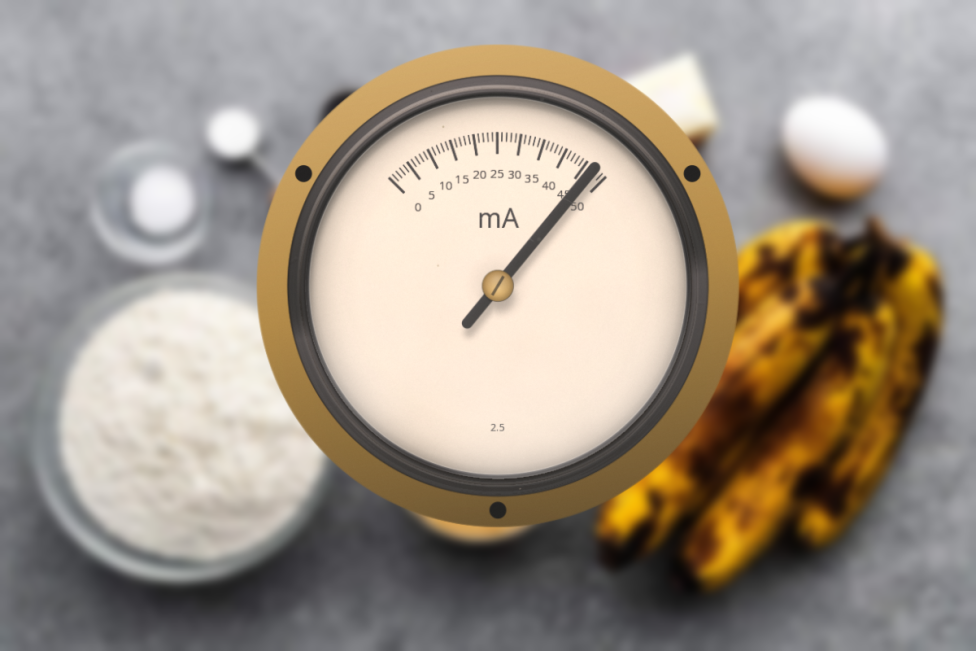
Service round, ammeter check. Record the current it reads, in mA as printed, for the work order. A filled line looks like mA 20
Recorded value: mA 47
